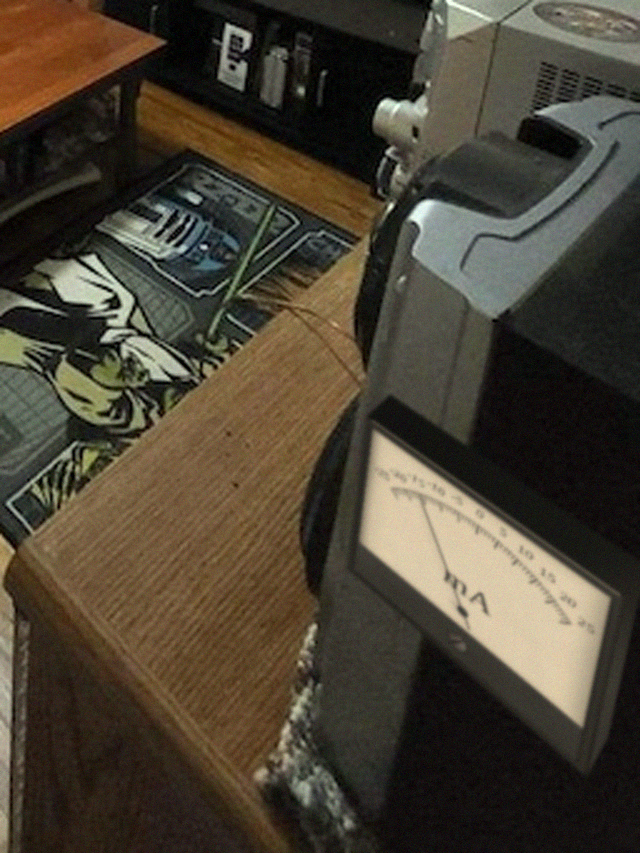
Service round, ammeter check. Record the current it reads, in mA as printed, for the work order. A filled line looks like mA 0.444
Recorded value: mA -15
